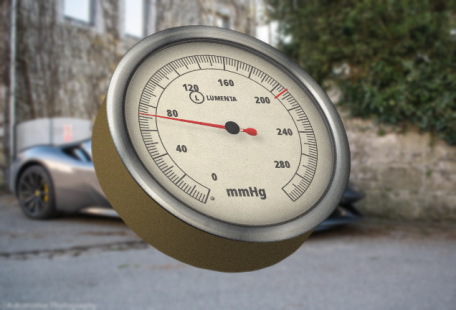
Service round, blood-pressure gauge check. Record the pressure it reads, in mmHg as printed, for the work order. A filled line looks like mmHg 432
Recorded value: mmHg 70
